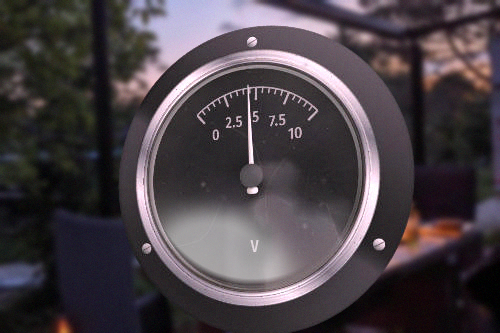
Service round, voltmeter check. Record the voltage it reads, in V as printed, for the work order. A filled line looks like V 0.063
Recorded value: V 4.5
